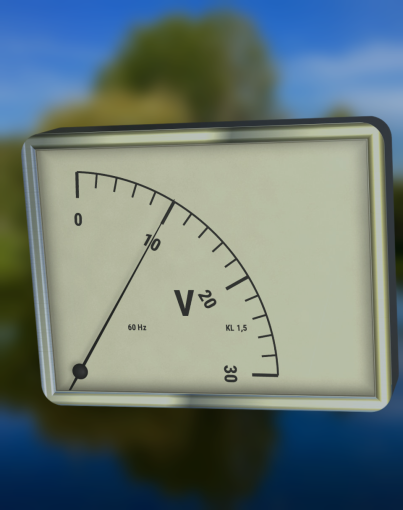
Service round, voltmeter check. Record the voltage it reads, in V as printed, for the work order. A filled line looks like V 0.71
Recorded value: V 10
